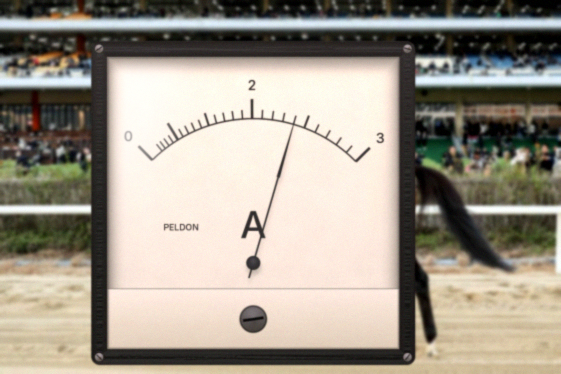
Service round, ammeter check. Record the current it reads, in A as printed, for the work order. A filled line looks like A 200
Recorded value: A 2.4
